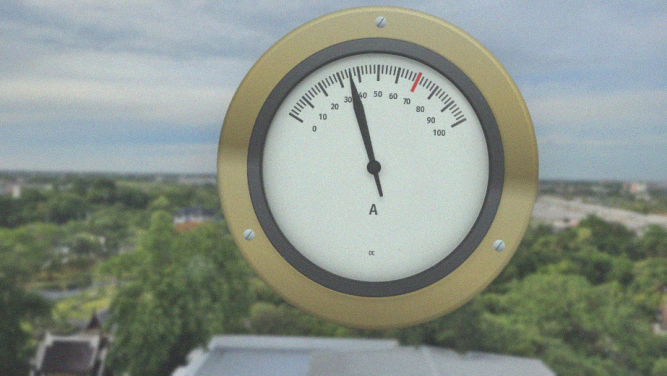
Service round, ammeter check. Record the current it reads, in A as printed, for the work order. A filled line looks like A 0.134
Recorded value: A 36
